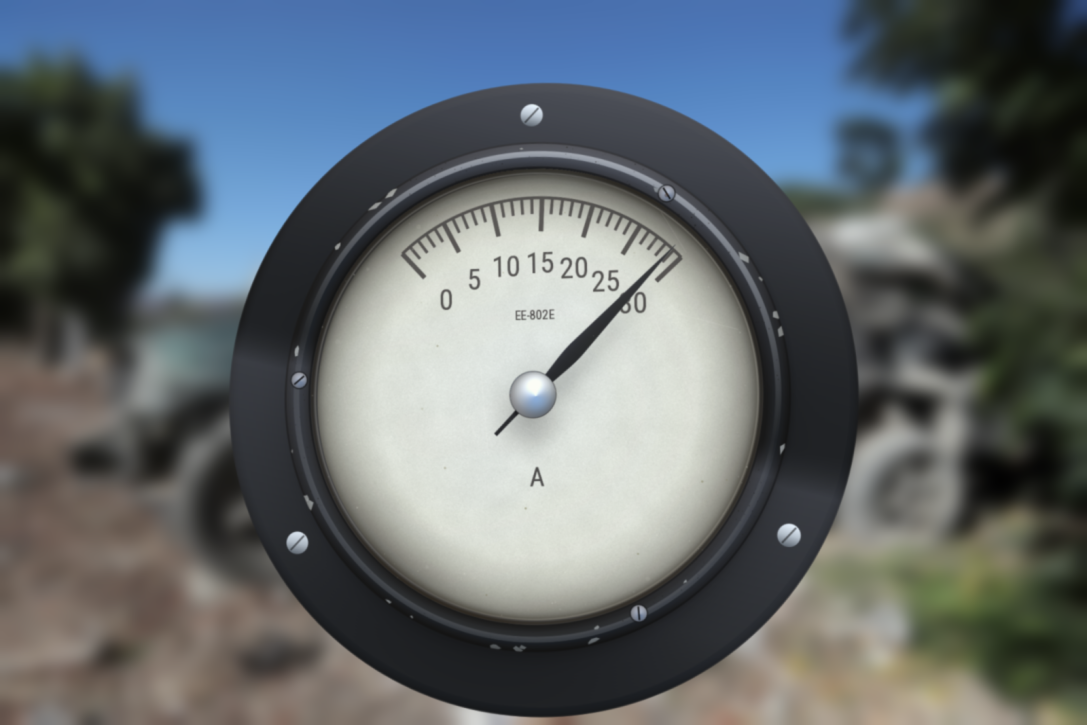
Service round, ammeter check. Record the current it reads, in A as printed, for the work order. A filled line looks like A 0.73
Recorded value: A 29
